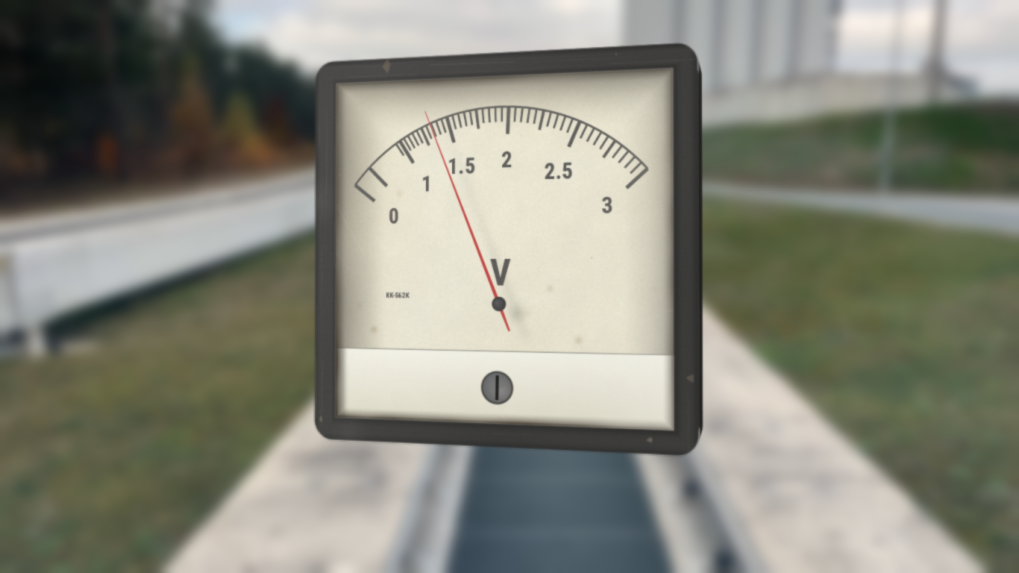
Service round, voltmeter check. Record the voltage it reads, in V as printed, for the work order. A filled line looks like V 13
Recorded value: V 1.35
